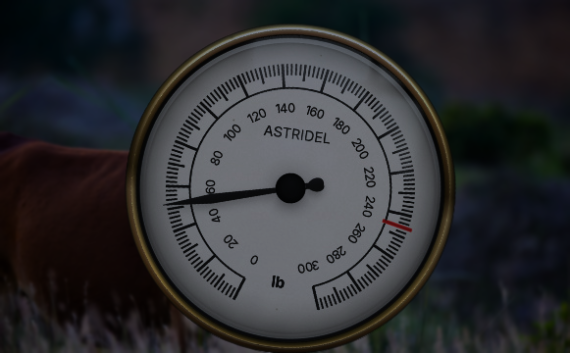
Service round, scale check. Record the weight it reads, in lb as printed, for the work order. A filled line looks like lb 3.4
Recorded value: lb 52
